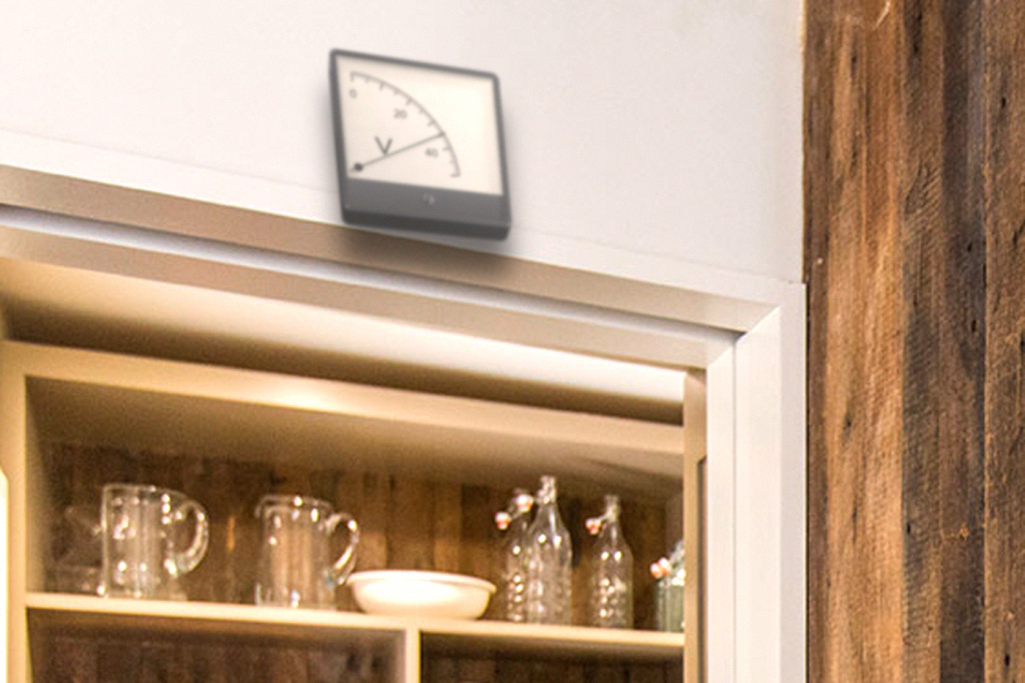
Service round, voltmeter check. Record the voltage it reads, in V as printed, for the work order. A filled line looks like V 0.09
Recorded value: V 35
